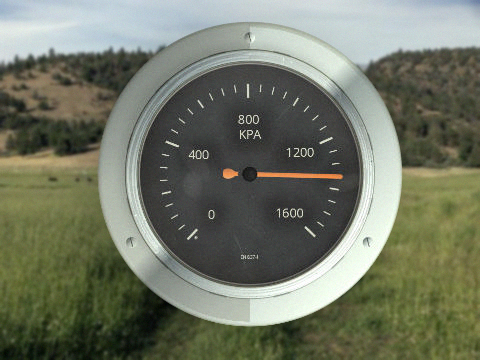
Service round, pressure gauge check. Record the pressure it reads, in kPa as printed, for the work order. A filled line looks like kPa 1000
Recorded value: kPa 1350
